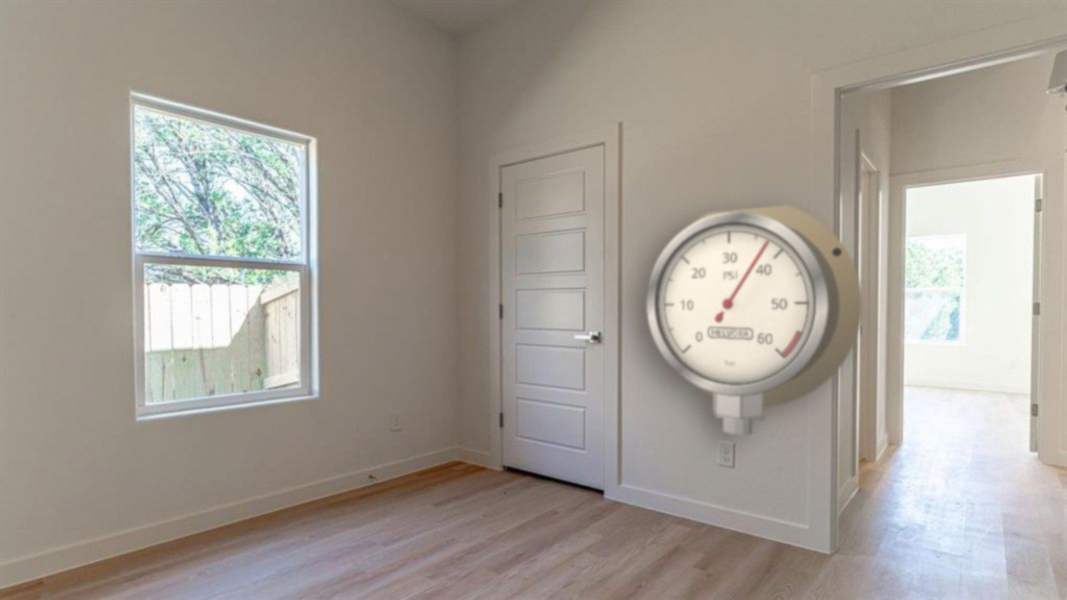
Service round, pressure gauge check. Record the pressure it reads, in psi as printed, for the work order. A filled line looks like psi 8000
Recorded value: psi 37.5
